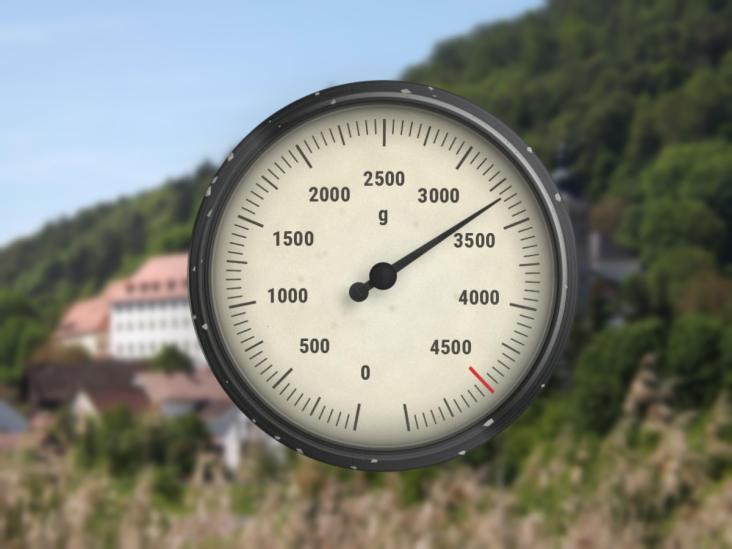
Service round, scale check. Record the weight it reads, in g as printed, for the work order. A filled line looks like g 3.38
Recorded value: g 3325
